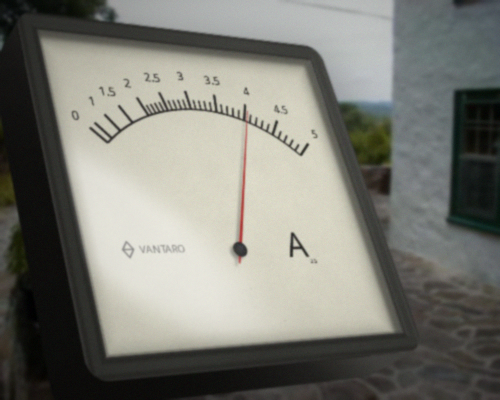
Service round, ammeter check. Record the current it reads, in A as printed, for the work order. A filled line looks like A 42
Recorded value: A 4
